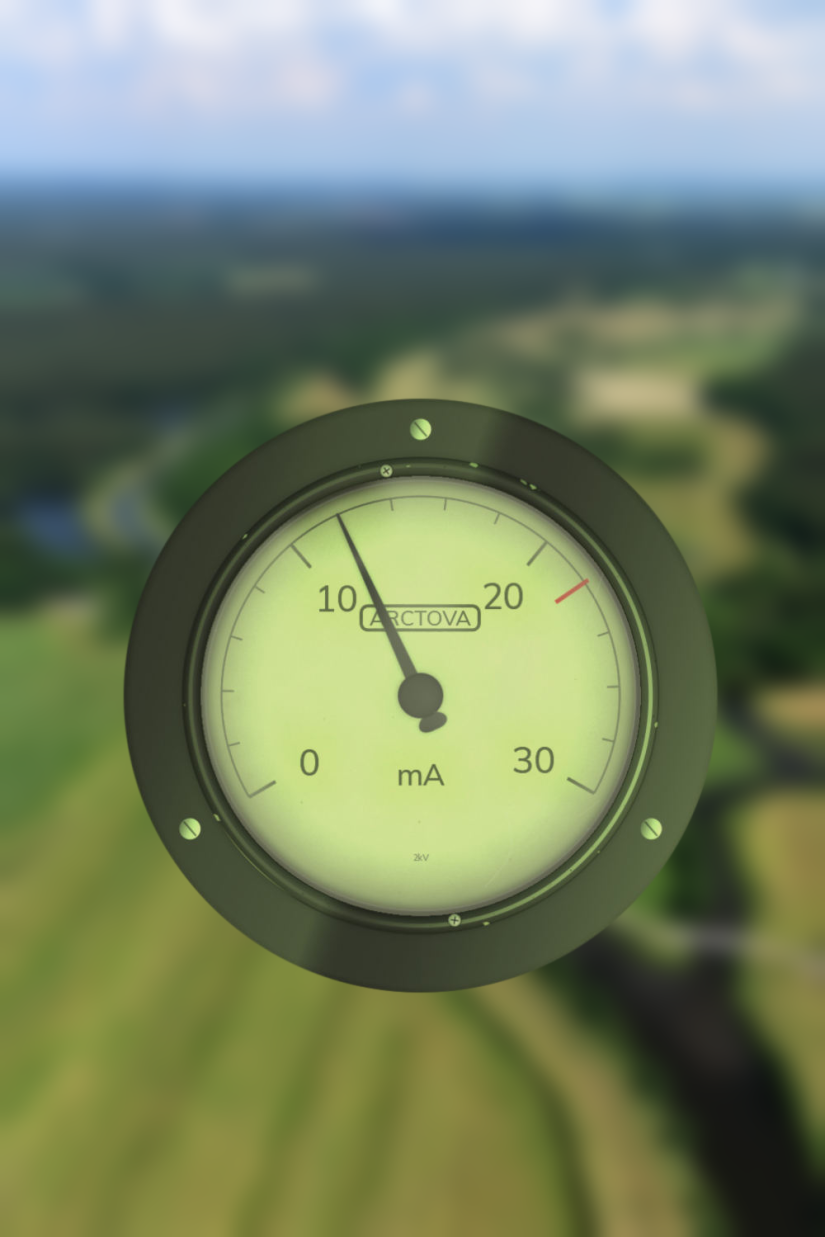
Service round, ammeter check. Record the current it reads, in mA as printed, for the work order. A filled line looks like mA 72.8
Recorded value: mA 12
